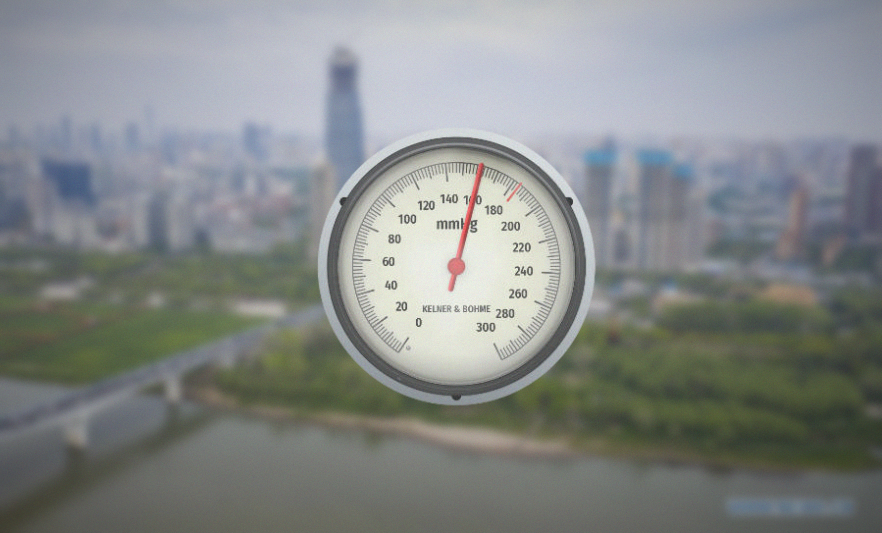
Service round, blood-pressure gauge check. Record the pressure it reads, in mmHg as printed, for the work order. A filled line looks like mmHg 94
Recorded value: mmHg 160
